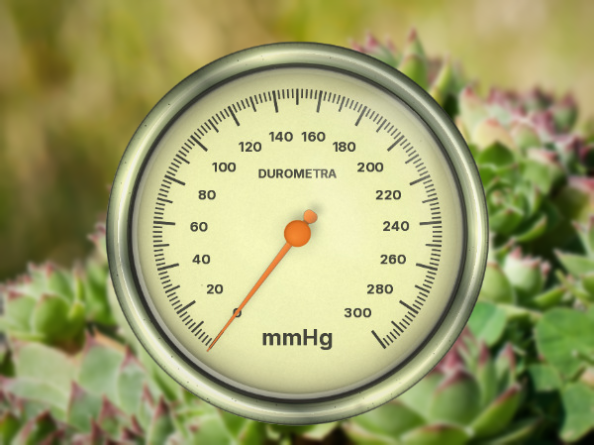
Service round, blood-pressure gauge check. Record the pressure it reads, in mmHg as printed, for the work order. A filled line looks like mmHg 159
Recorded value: mmHg 0
